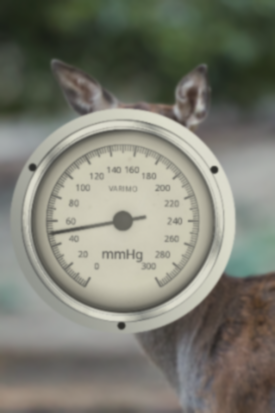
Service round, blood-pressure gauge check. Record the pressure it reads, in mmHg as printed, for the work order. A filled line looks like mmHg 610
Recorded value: mmHg 50
